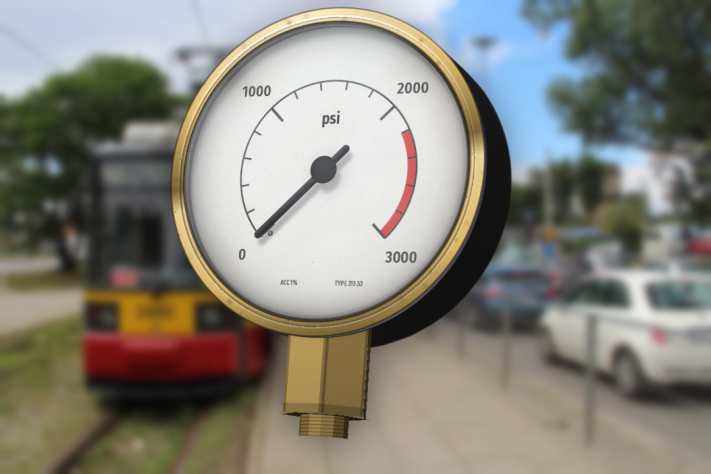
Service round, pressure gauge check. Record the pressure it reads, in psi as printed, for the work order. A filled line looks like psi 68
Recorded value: psi 0
